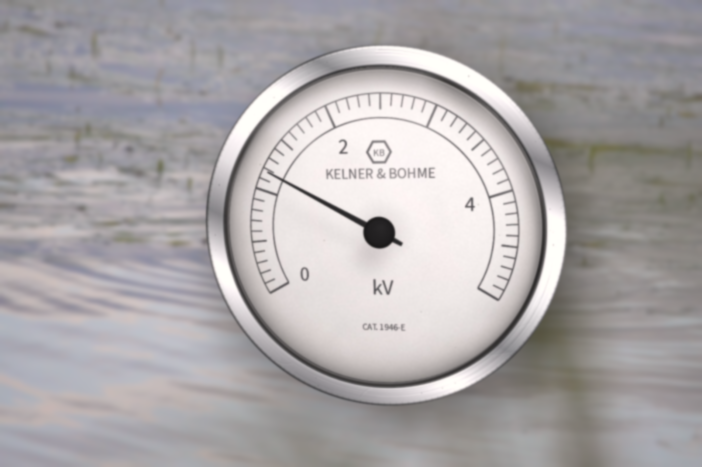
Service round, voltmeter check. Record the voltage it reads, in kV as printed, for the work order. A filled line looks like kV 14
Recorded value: kV 1.2
